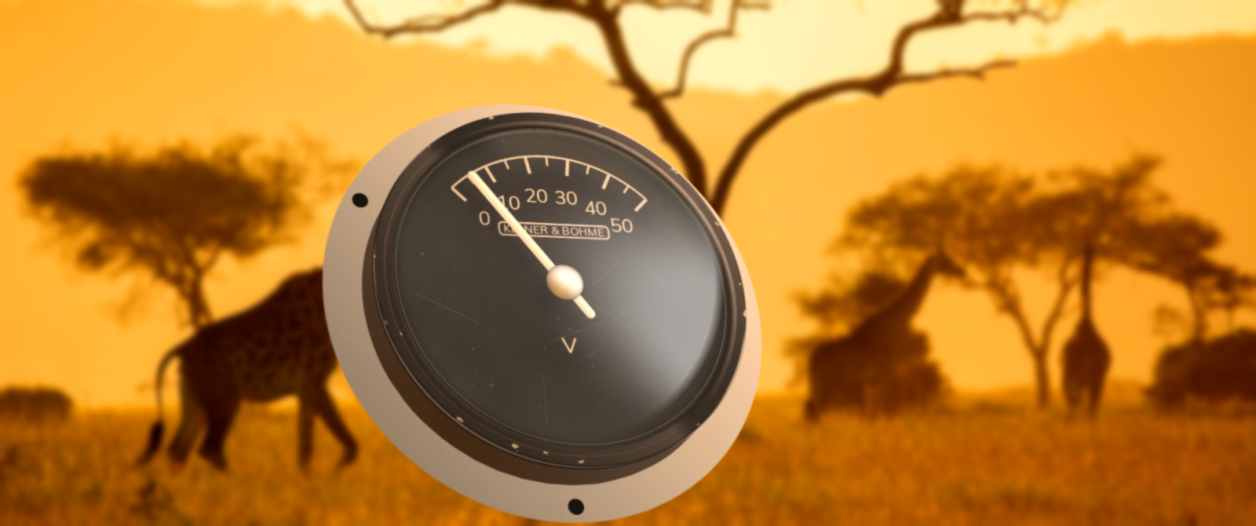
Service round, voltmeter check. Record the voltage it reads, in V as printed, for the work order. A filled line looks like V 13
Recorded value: V 5
